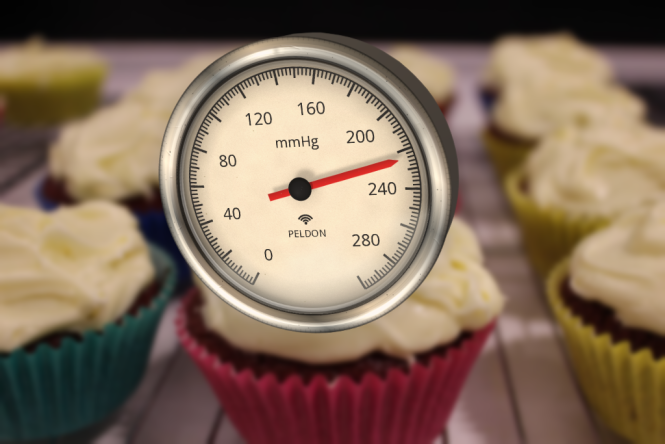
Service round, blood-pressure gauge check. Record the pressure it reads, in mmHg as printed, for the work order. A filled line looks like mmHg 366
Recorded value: mmHg 224
